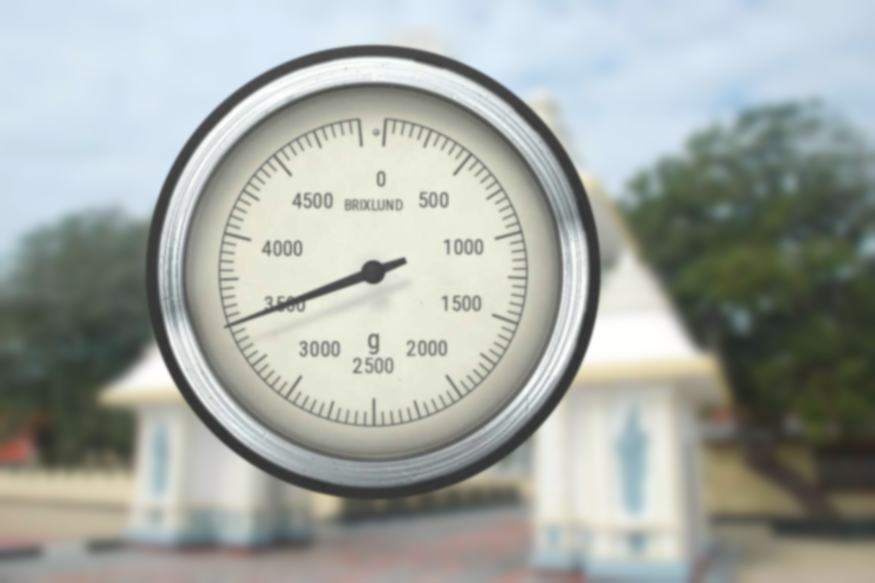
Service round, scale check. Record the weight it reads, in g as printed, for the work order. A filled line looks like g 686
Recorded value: g 3500
